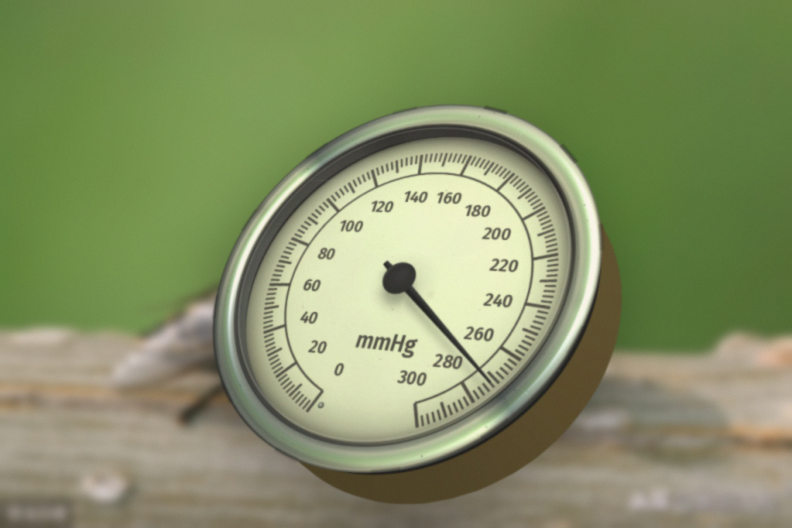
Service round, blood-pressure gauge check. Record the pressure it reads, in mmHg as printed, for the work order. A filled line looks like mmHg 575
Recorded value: mmHg 272
